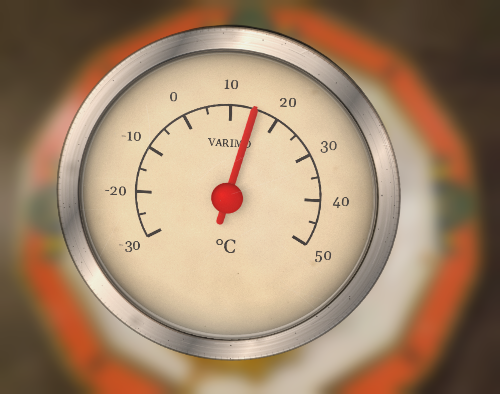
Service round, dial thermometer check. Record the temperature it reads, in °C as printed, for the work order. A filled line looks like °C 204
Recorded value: °C 15
